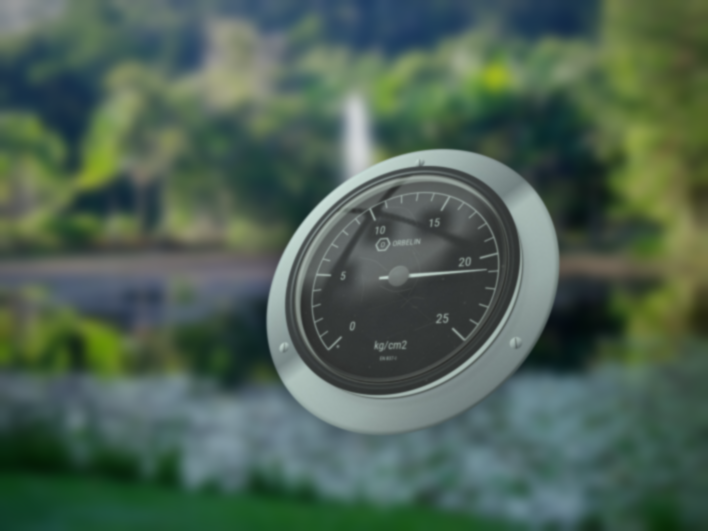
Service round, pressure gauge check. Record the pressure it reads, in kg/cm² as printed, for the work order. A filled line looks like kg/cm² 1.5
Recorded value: kg/cm² 21
